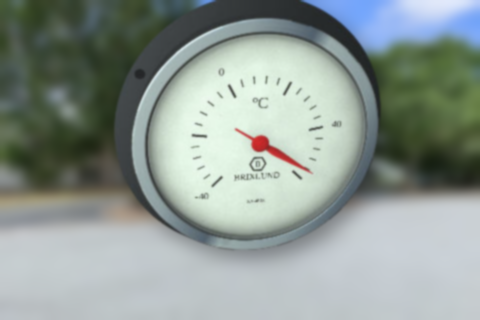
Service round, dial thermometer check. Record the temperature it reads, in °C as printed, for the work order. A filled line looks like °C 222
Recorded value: °C 56
